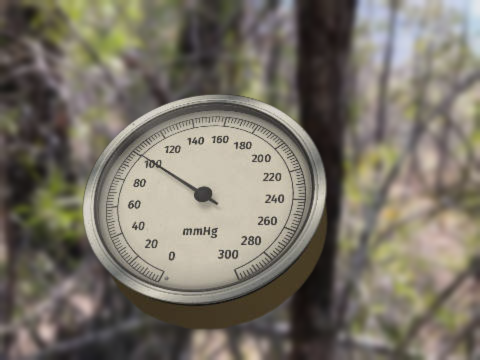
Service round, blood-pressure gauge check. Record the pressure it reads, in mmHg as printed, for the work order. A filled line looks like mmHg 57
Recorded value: mmHg 100
